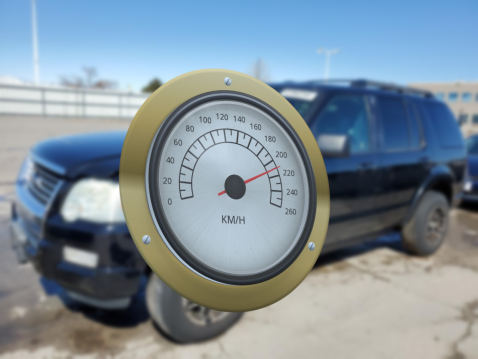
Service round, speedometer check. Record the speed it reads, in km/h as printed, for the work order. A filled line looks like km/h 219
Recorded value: km/h 210
